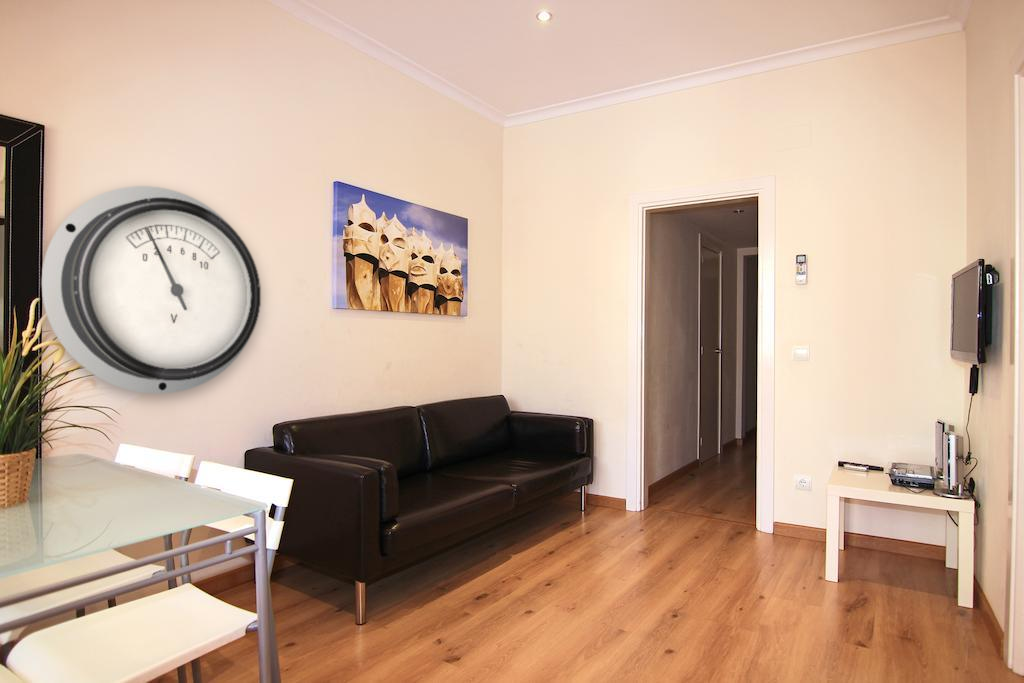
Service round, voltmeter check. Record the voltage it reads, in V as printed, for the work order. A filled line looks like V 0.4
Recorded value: V 2
